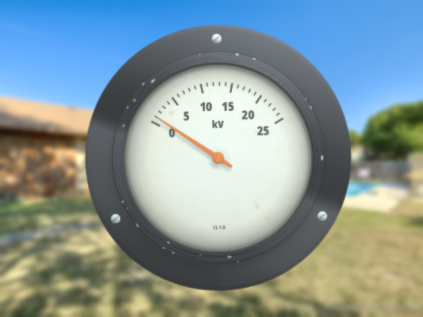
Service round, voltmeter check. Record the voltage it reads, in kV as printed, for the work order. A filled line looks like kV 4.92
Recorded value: kV 1
